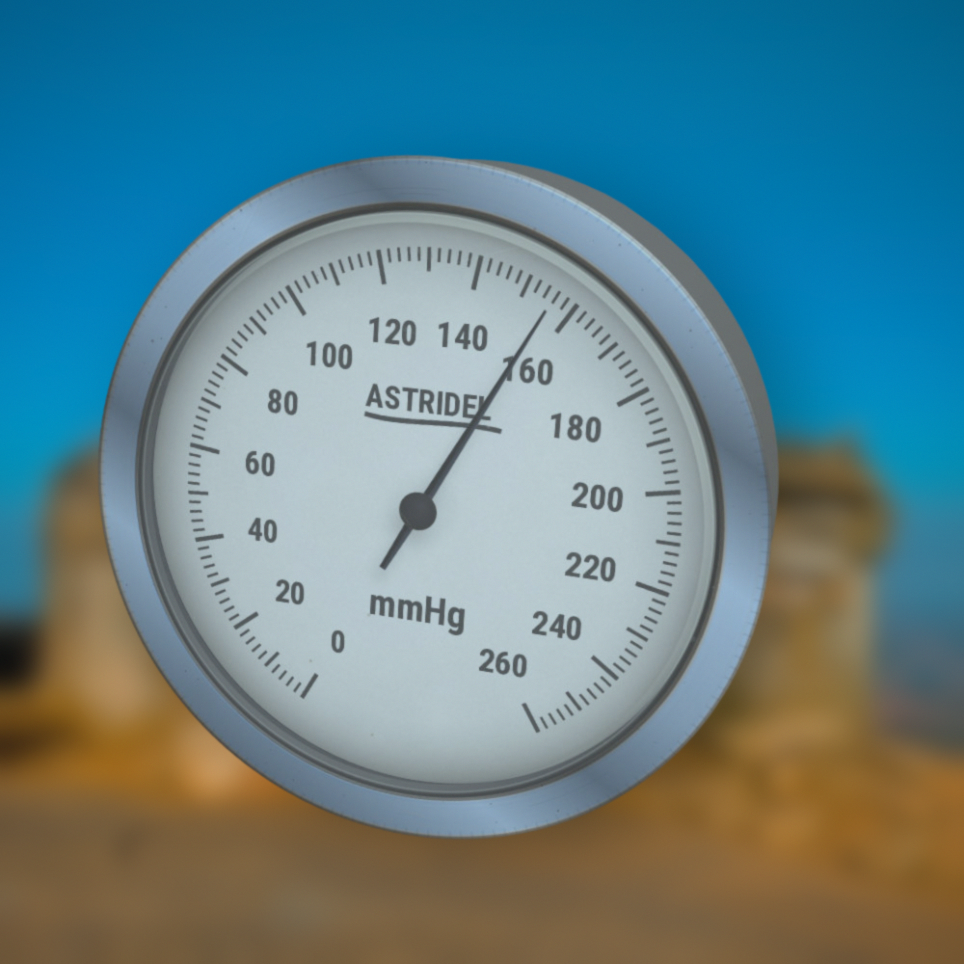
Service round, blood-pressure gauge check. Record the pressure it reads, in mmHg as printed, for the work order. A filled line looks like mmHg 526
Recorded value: mmHg 156
